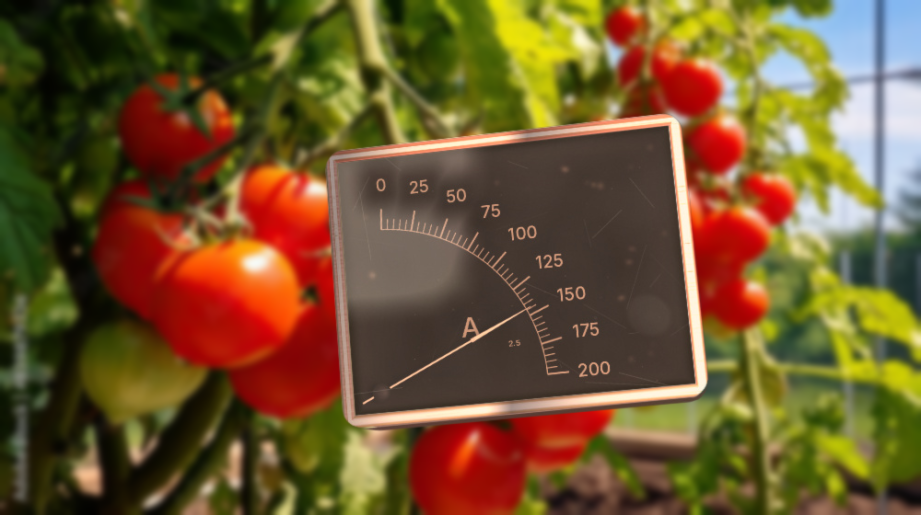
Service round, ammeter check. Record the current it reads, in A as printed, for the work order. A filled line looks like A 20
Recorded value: A 145
